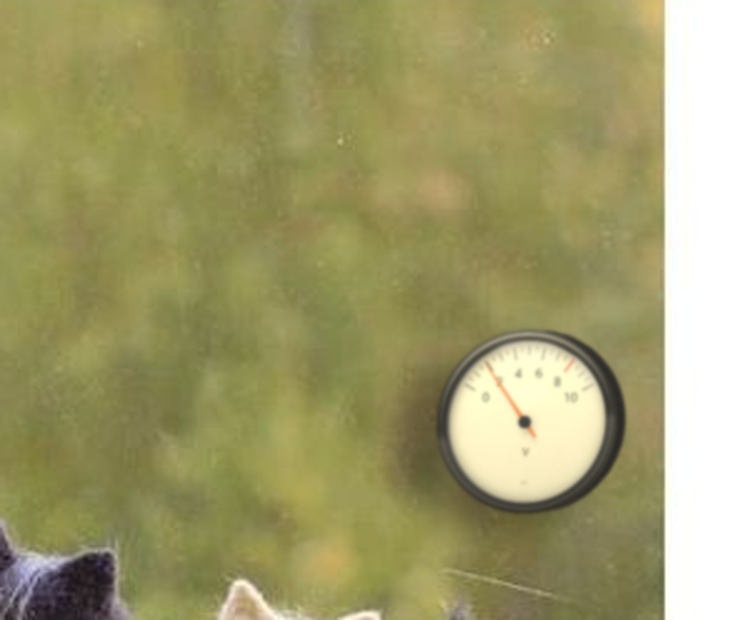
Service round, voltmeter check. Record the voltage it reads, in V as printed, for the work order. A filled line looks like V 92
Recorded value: V 2
